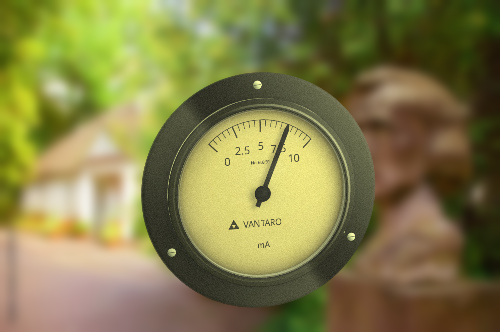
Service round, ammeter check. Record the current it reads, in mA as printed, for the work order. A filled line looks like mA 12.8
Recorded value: mA 7.5
